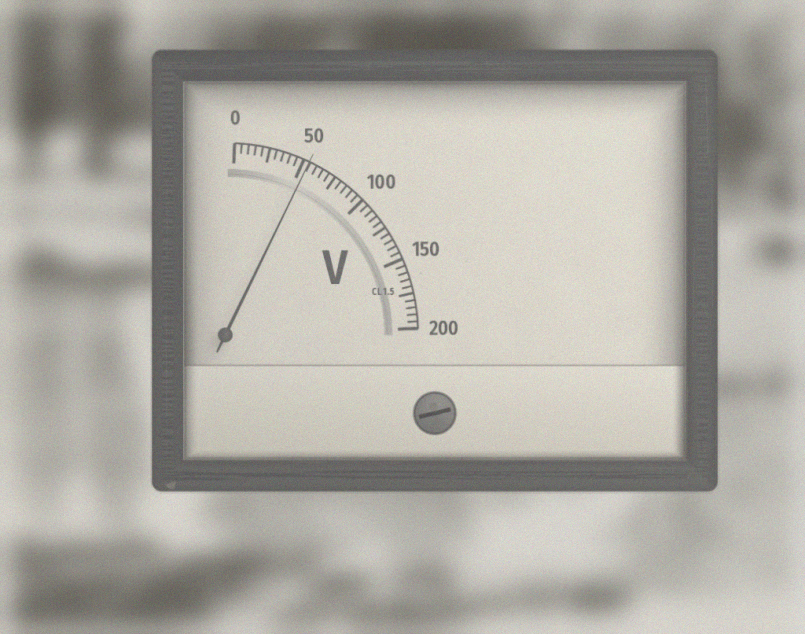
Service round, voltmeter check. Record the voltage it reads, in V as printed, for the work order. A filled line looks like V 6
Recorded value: V 55
